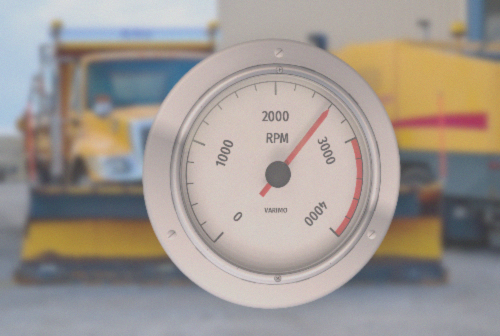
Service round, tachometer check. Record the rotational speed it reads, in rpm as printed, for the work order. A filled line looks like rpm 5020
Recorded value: rpm 2600
